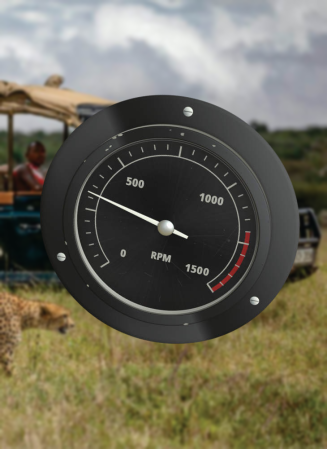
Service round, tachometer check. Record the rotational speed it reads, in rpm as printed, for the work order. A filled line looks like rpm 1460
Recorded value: rpm 325
